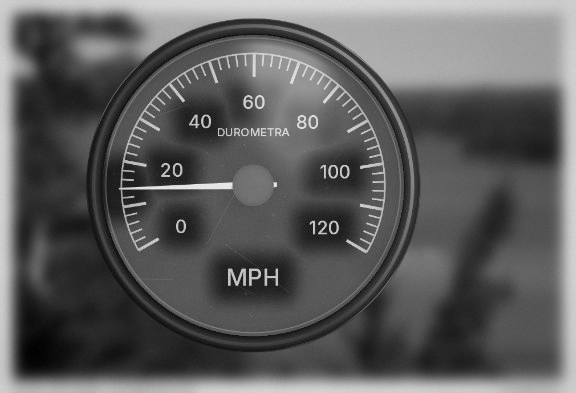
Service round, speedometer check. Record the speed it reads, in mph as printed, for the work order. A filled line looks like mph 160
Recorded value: mph 14
